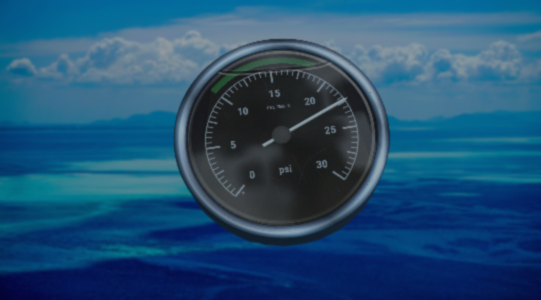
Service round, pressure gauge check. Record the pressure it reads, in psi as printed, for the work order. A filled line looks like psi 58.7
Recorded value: psi 22.5
